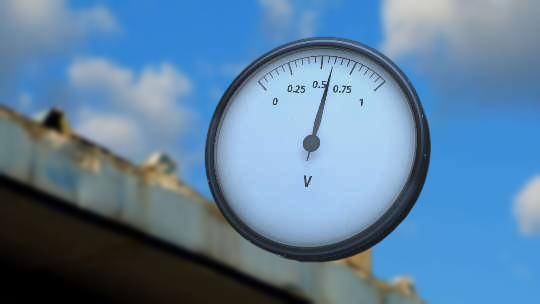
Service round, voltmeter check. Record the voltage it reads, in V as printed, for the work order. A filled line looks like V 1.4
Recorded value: V 0.6
